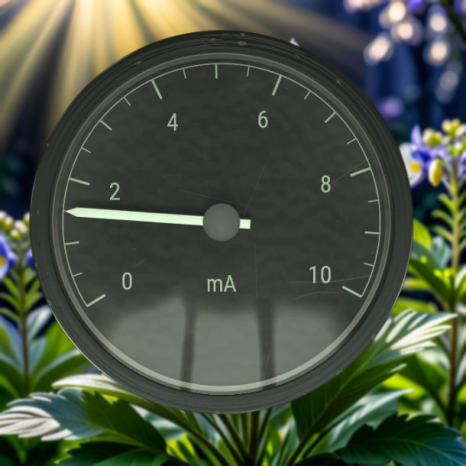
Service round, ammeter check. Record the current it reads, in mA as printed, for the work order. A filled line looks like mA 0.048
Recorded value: mA 1.5
